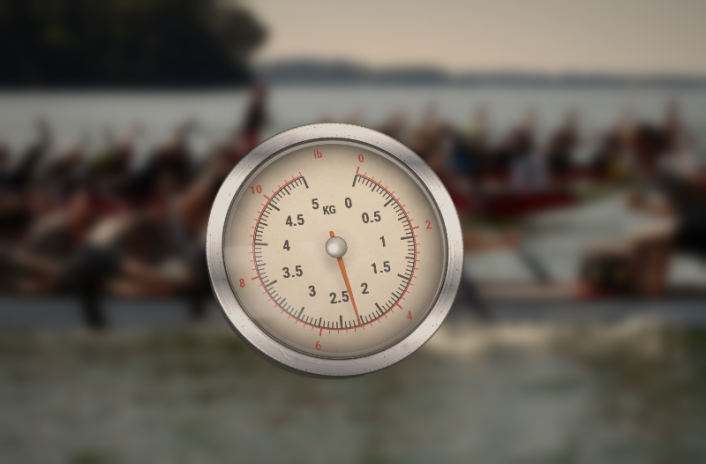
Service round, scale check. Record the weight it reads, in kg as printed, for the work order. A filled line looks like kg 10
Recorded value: kg 2.3
